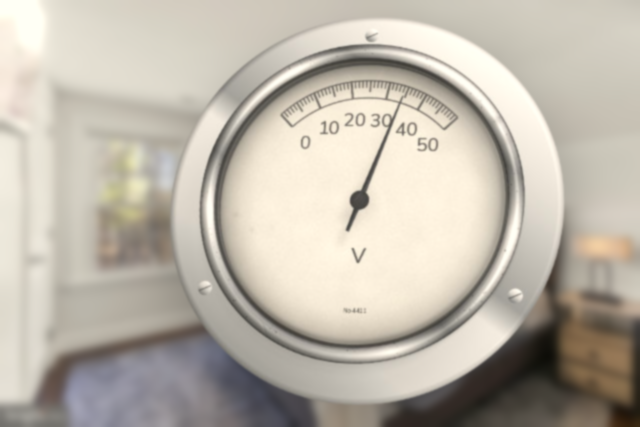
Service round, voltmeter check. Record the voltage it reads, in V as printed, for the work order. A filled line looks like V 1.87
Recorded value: V 35
